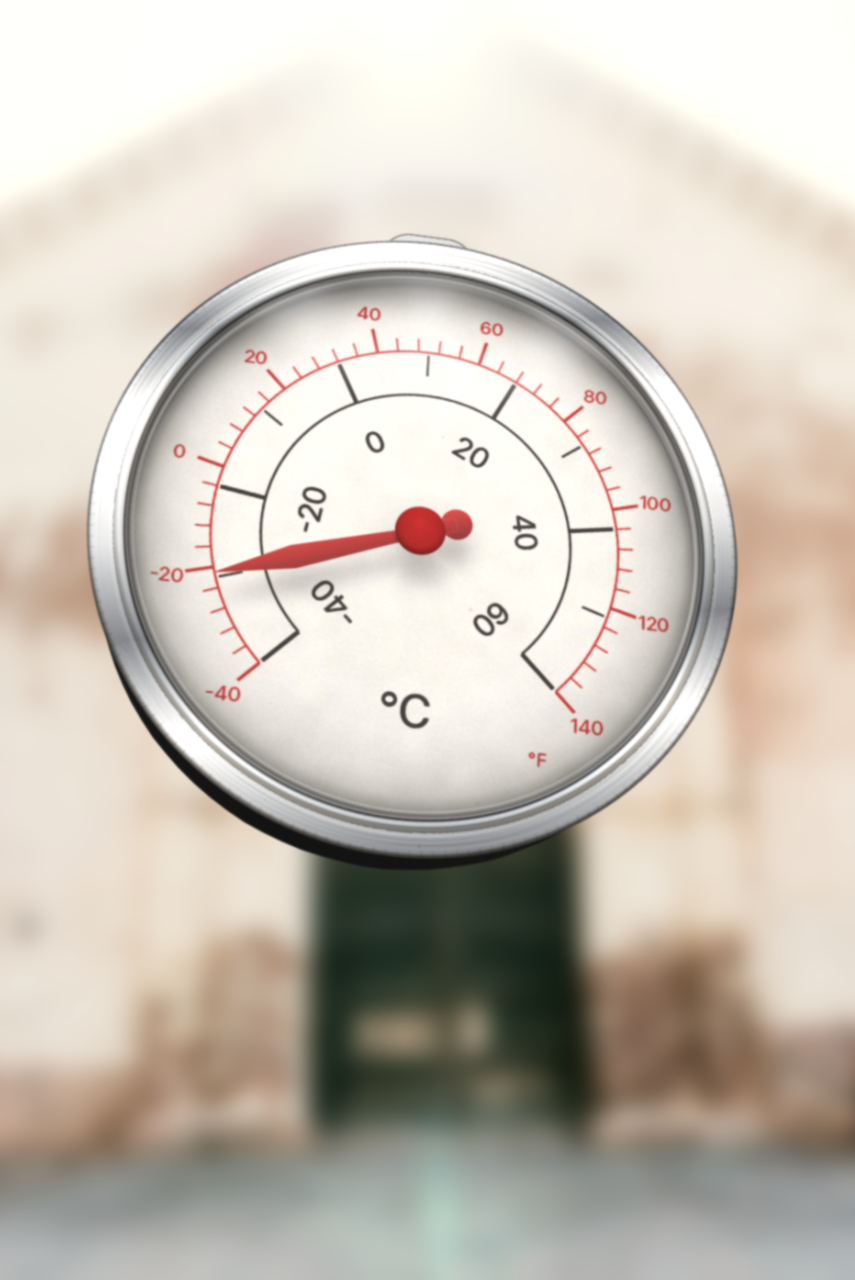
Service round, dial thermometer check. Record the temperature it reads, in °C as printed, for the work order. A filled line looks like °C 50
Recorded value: °C -30
